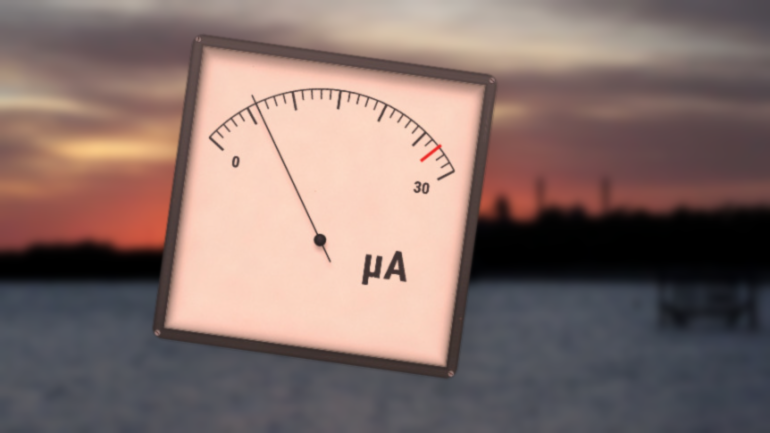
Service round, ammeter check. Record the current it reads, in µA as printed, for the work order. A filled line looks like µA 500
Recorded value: µA 6
